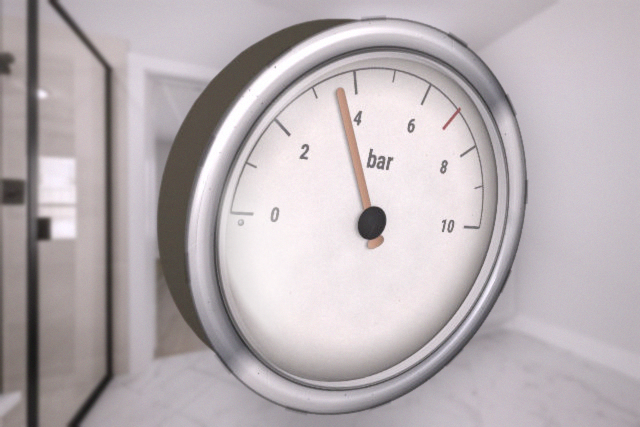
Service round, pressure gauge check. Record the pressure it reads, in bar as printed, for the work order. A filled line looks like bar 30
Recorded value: bar 3.5
